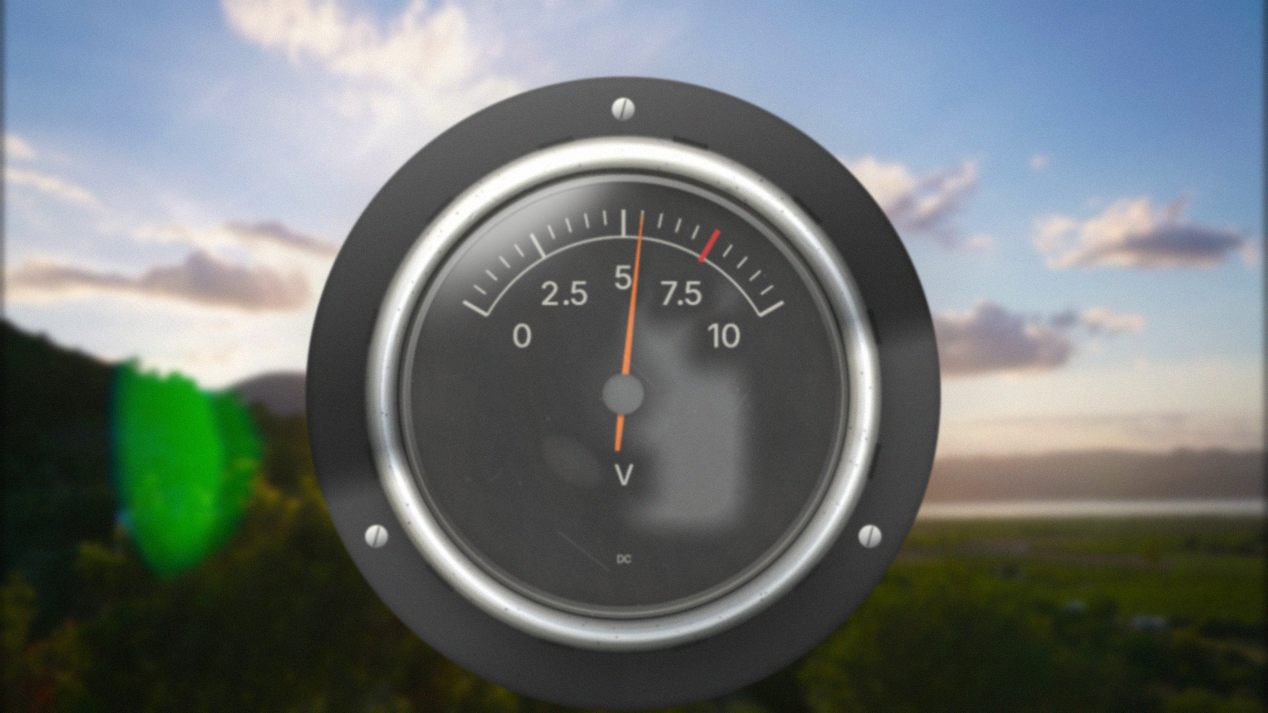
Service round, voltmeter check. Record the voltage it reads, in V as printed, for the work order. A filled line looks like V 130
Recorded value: V 5.5
